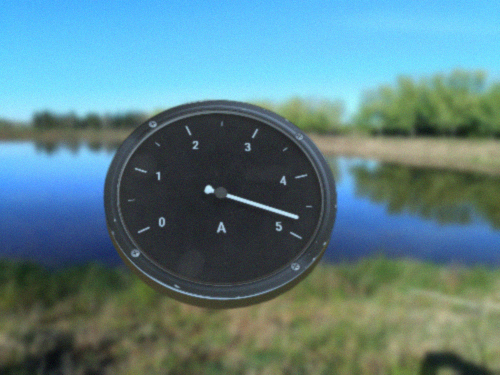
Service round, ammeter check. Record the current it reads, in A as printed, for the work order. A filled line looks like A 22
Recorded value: A 4.75
